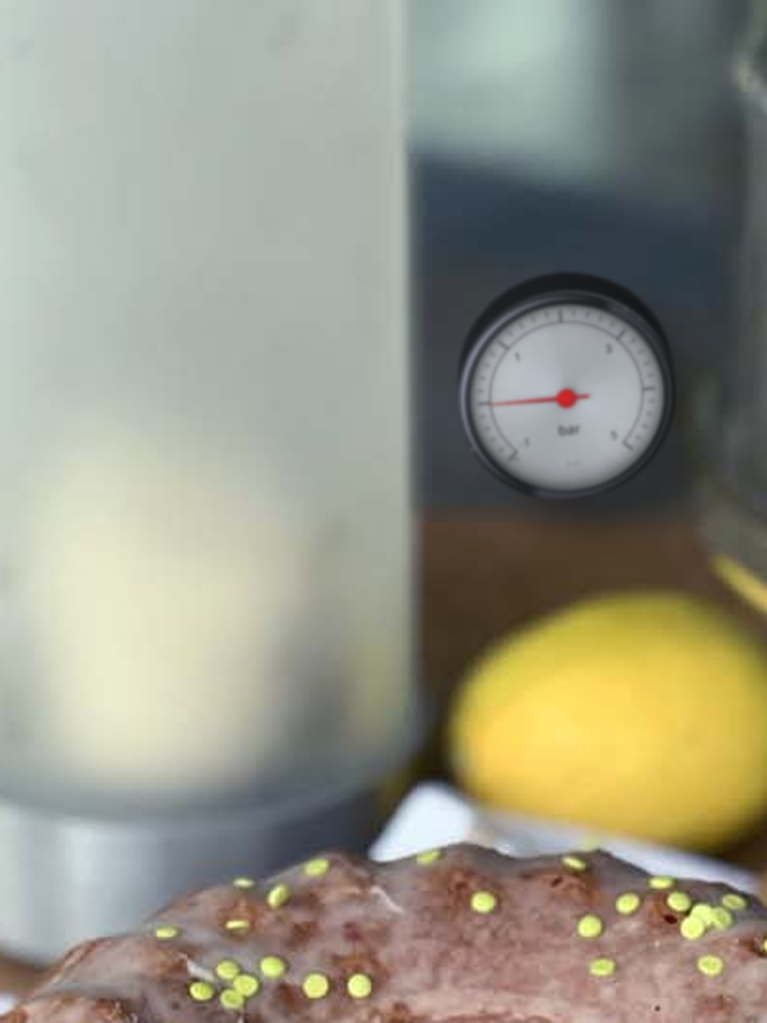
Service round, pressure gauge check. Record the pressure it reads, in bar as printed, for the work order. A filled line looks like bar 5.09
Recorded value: bar 0
